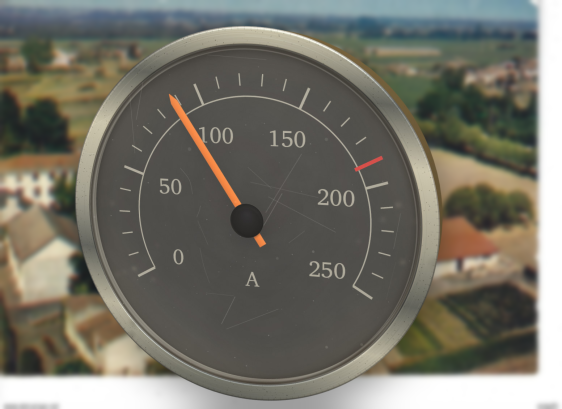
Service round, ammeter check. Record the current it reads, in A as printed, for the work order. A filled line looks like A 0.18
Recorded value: A 90
